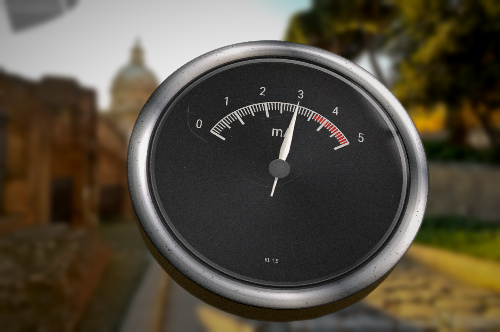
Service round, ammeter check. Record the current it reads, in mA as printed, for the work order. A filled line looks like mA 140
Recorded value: mA 3
